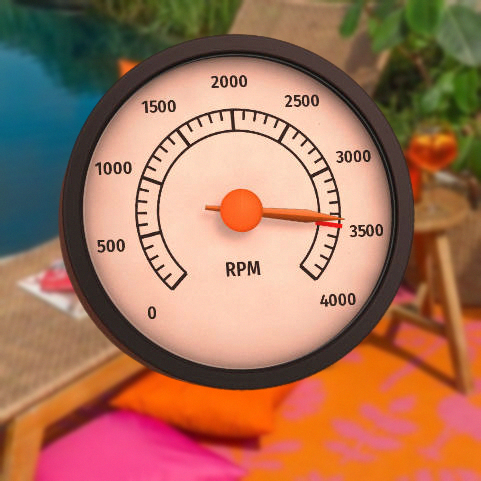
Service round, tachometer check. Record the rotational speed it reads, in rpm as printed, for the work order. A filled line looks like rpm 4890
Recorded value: rpm 3450
